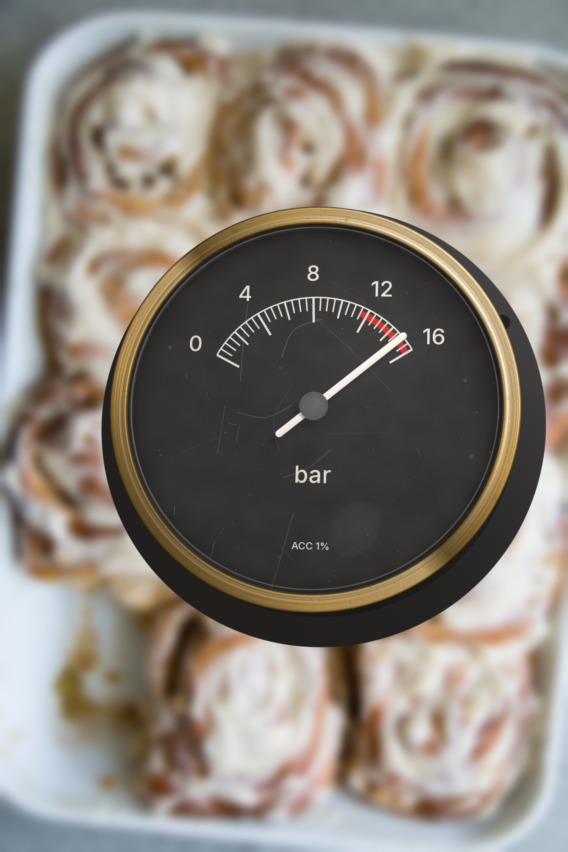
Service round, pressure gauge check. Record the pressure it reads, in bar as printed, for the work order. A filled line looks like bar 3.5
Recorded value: bar 15
